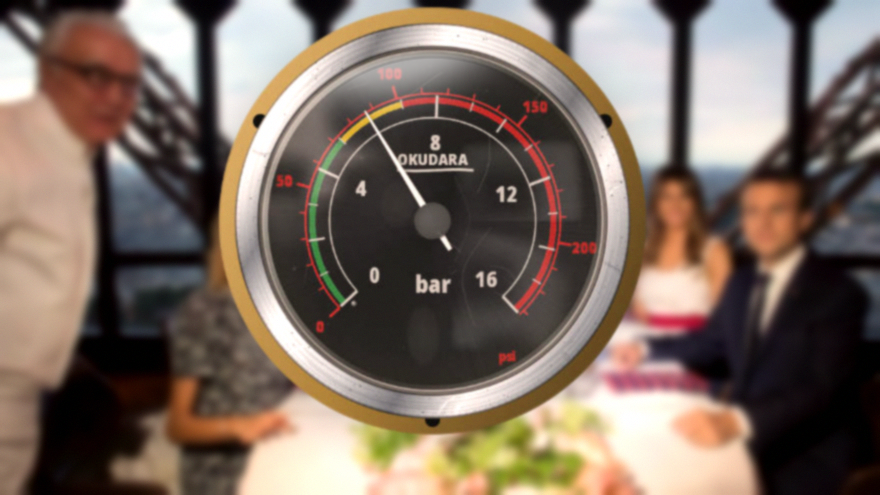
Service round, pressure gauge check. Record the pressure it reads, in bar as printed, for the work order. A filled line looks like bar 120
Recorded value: bar 6
